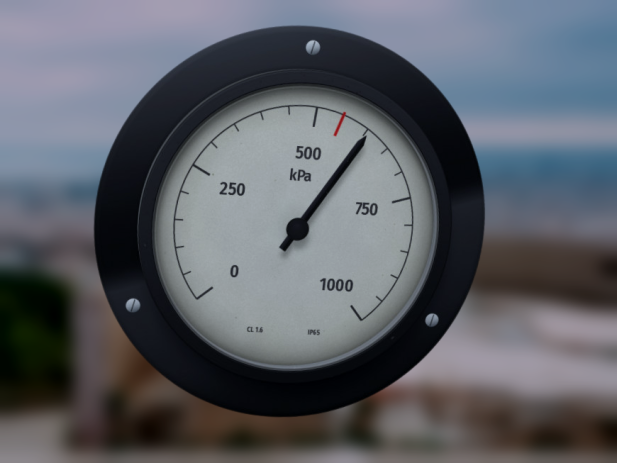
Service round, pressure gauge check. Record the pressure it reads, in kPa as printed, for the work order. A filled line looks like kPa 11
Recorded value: kPa 600
